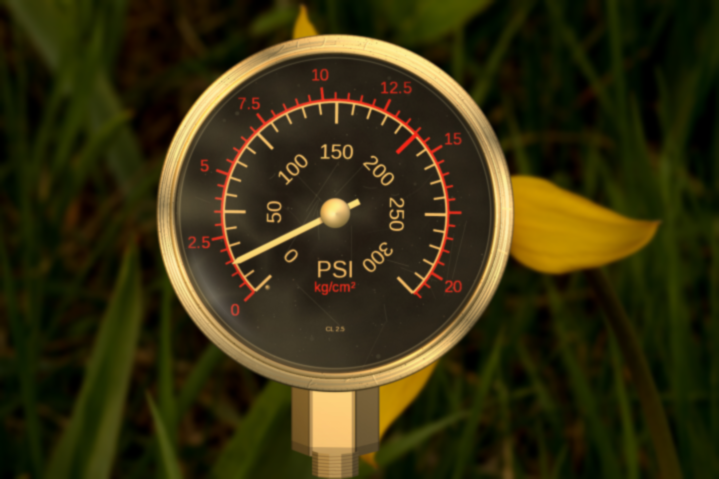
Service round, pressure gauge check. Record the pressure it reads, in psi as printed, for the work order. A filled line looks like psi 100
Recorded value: psi 20
